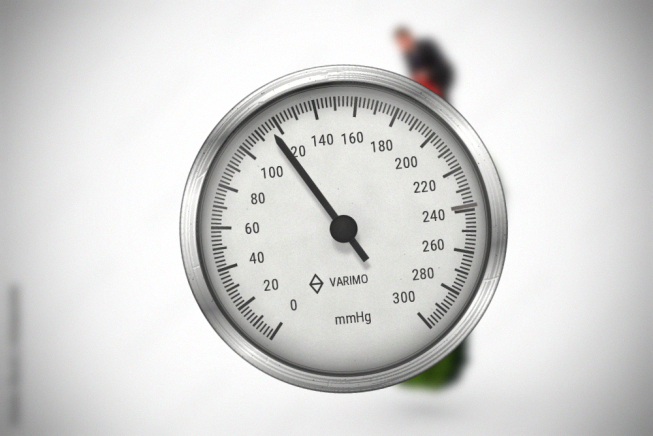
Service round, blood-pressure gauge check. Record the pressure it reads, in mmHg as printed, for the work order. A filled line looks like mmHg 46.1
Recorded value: mmHg 116
